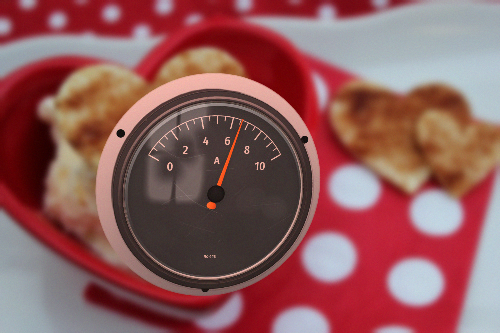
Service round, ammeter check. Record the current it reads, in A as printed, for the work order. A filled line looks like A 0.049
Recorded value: A 6.5
